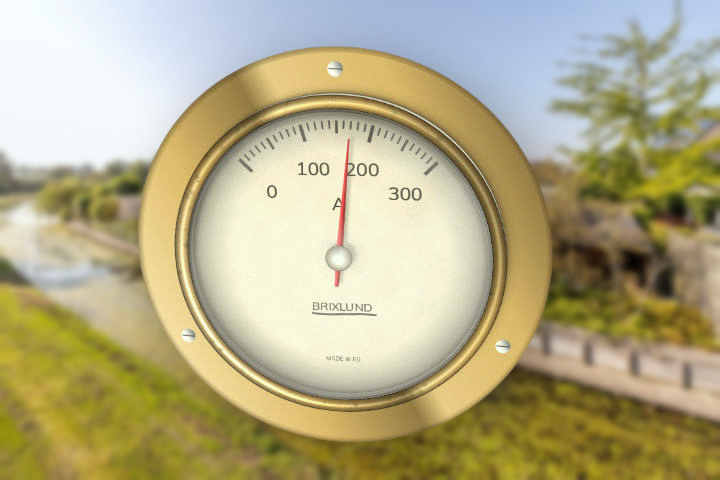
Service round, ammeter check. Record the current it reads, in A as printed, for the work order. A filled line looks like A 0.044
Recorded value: A 170
